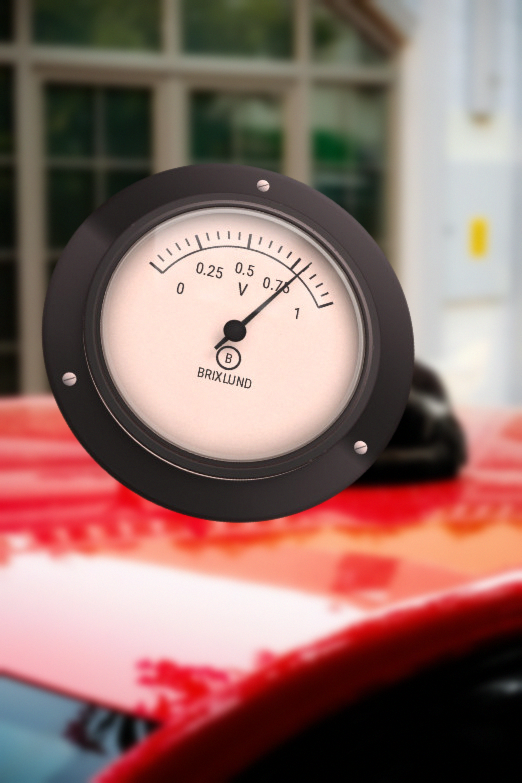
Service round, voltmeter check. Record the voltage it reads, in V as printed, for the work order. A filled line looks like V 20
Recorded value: V 0.8
